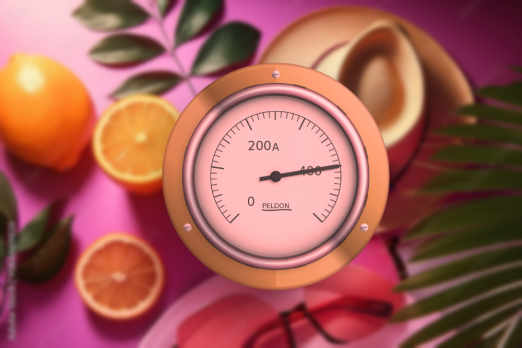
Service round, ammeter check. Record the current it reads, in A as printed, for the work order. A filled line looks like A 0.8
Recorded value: A 400
